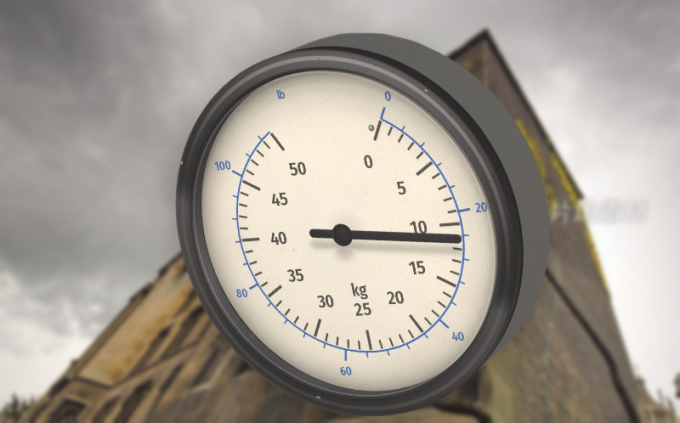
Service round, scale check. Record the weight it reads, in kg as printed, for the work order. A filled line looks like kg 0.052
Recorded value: kg 11
